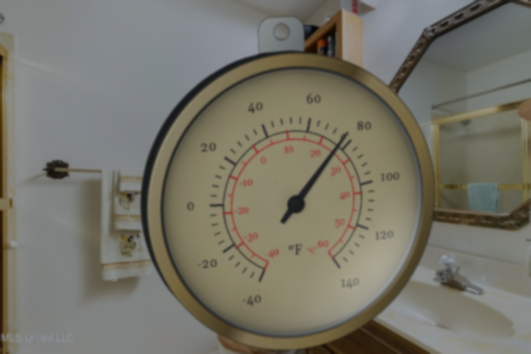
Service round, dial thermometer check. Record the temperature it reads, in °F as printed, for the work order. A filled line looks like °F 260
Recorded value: °F 76
